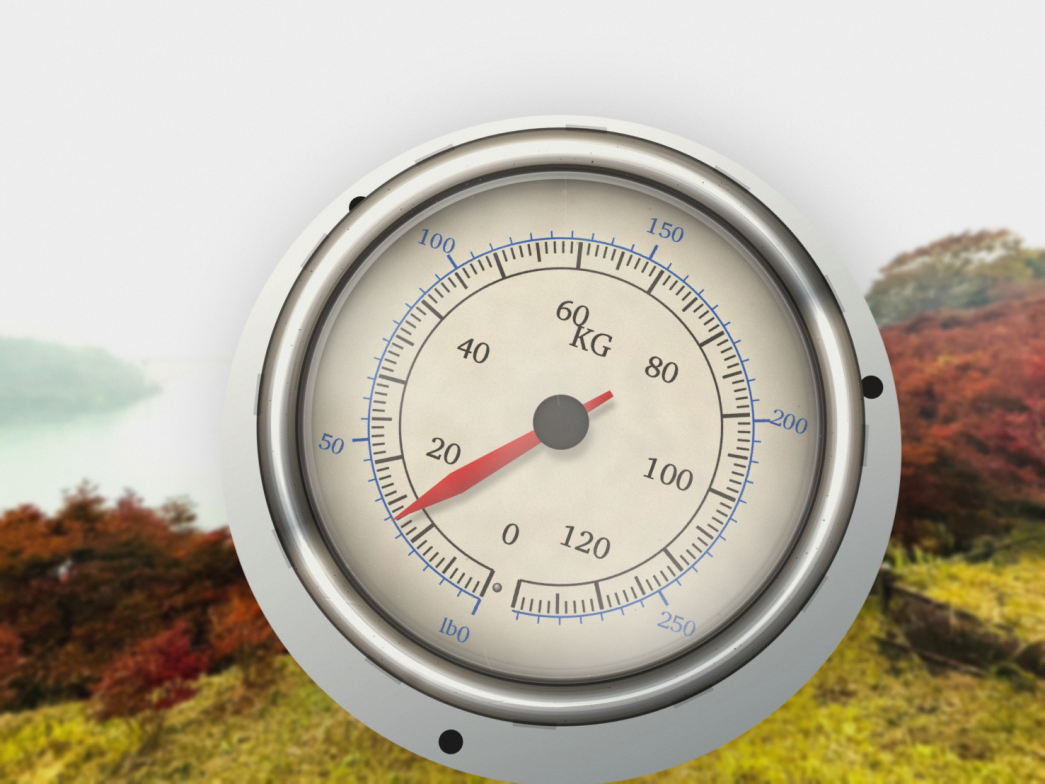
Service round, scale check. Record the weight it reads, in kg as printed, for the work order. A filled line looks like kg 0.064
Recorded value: kg 13
